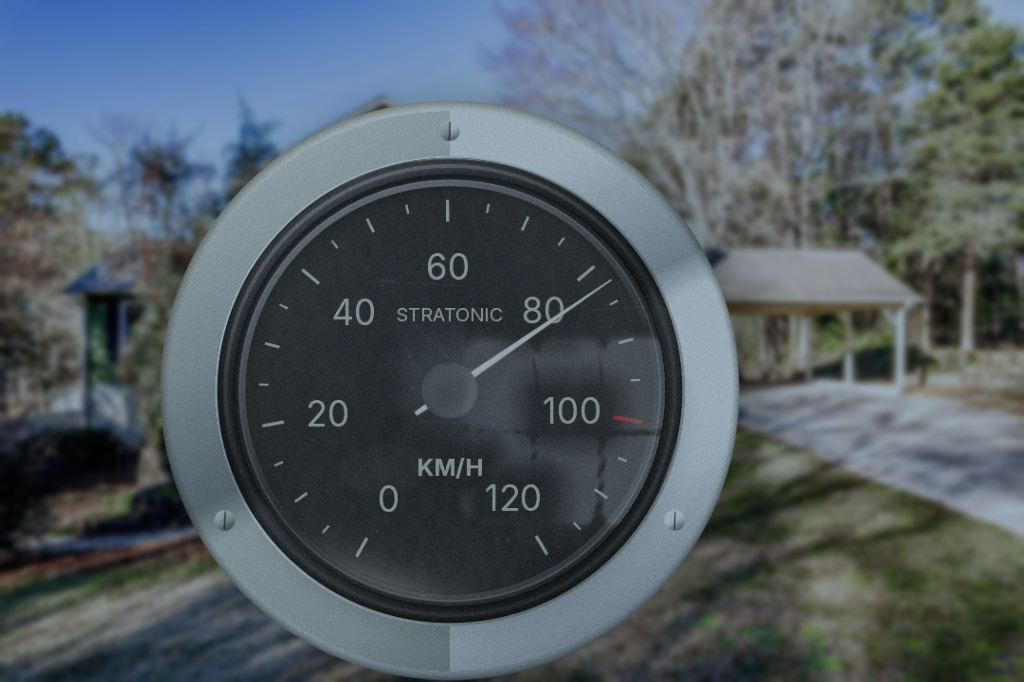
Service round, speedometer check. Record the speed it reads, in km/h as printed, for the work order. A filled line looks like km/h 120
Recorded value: km/h 82.5
